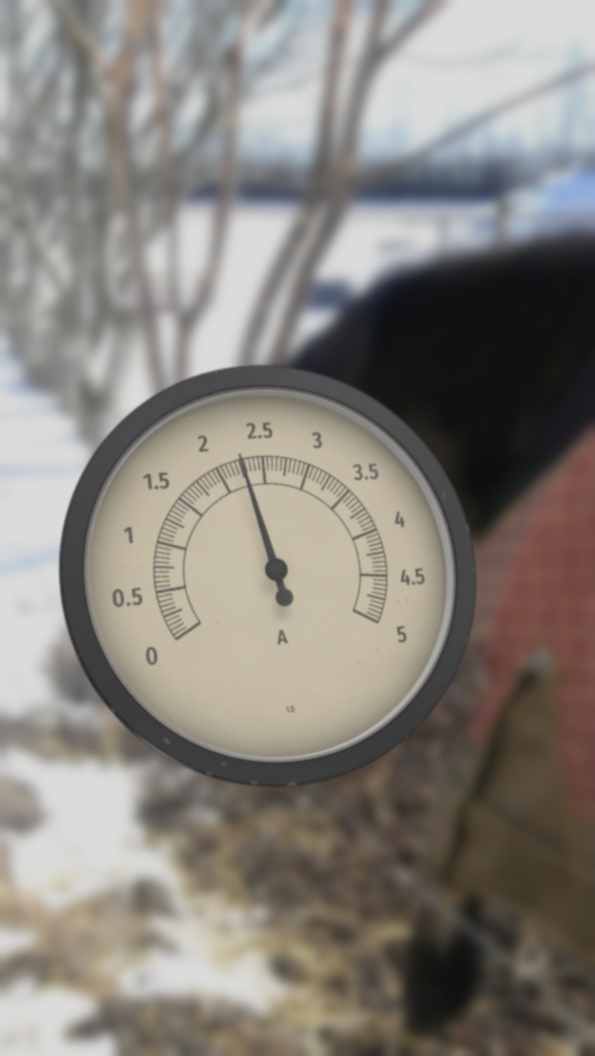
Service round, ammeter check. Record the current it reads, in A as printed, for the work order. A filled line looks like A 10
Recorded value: A 2.25
